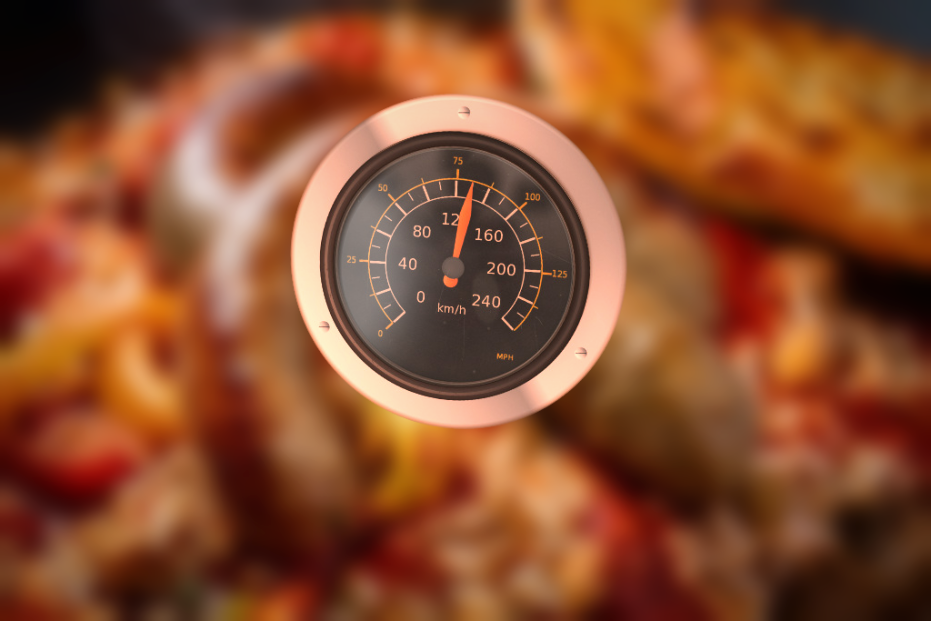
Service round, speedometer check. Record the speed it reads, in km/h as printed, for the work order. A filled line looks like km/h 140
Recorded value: km/h 130
